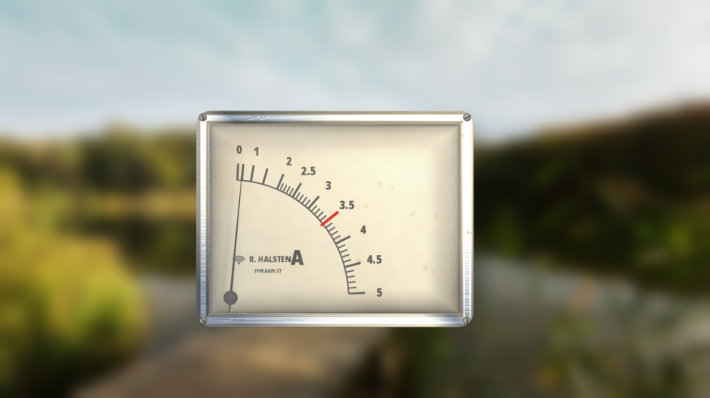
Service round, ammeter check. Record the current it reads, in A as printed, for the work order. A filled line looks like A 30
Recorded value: A 0.5
